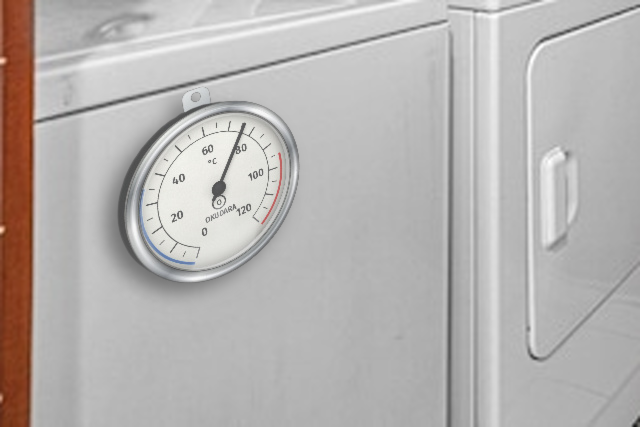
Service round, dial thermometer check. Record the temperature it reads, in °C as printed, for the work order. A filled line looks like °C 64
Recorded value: °C 75
